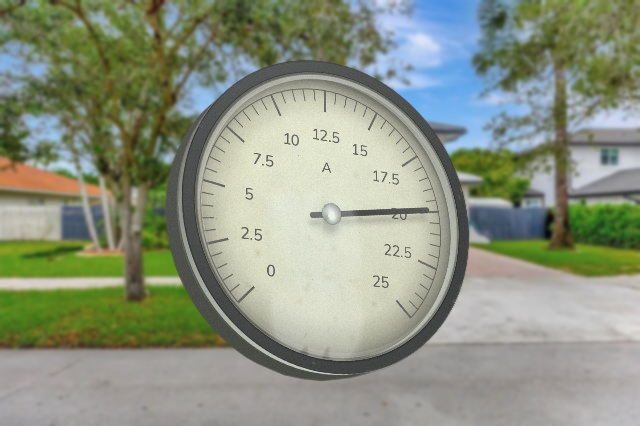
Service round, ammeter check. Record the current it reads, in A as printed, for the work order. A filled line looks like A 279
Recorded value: A 20
